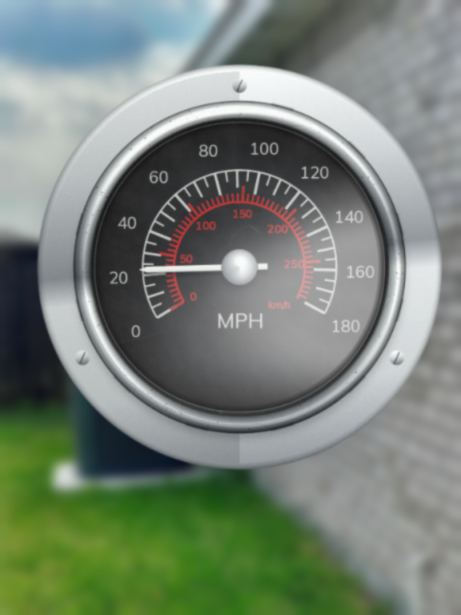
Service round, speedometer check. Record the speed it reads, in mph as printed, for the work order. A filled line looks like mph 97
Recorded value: mph 22.5
